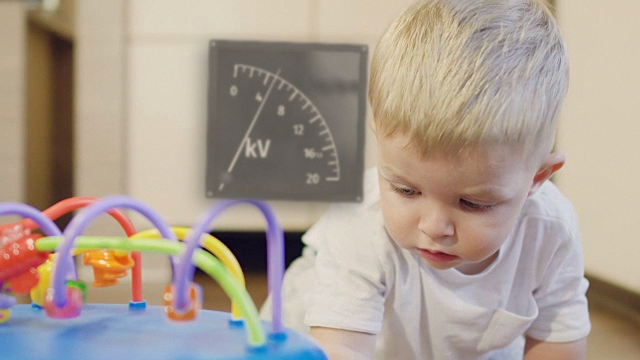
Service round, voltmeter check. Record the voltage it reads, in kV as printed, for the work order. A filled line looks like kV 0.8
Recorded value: kV 5
